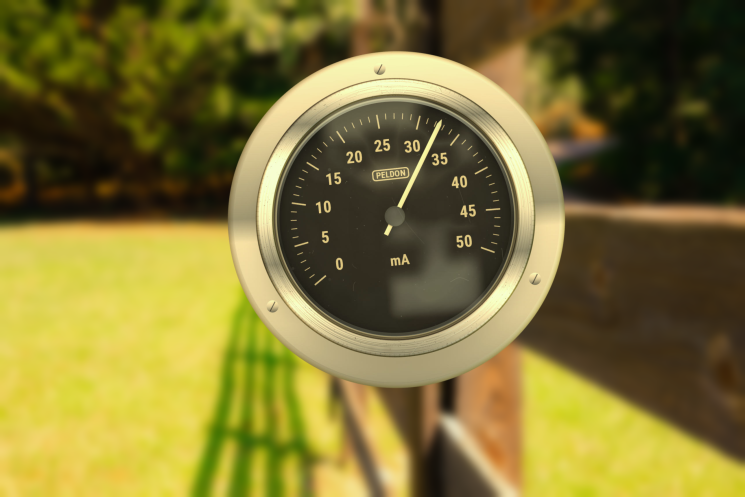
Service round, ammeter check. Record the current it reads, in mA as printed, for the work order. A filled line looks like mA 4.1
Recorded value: mA 32.5
